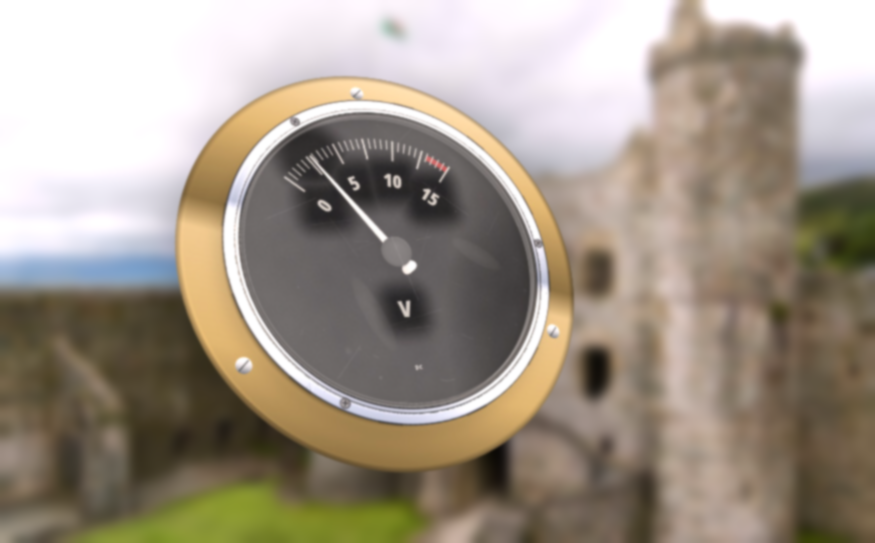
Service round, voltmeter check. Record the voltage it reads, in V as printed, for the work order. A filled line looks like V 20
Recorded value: V 2.5
